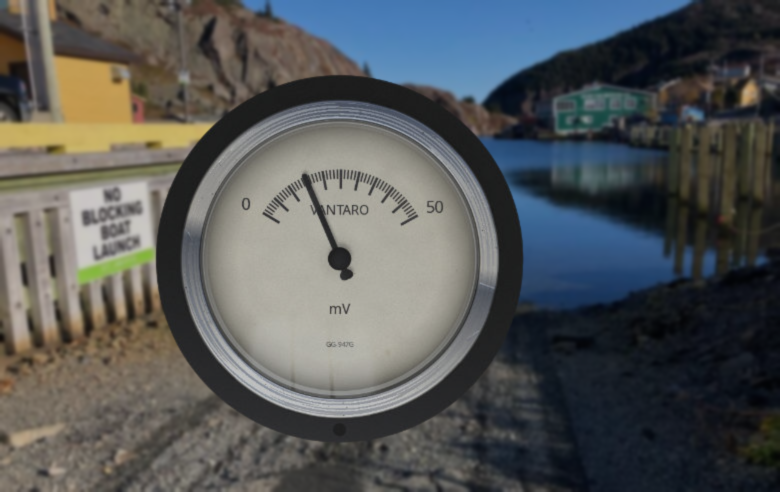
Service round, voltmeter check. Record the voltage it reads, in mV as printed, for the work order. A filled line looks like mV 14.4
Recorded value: mV 15
